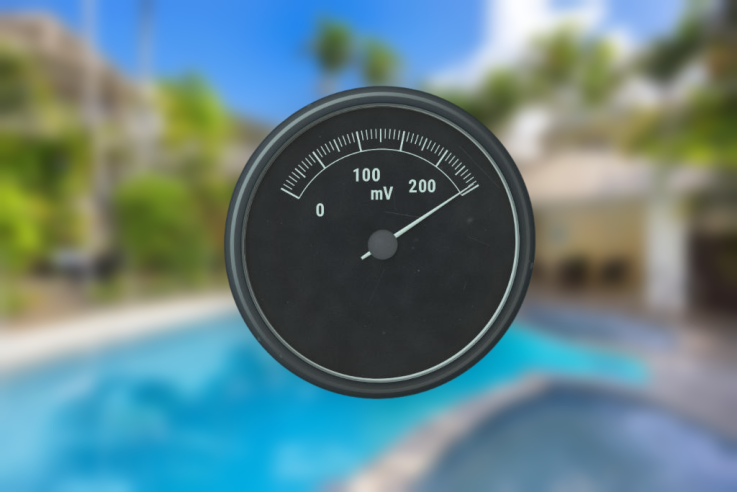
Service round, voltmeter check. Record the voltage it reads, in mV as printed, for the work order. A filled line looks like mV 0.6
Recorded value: mV 245
